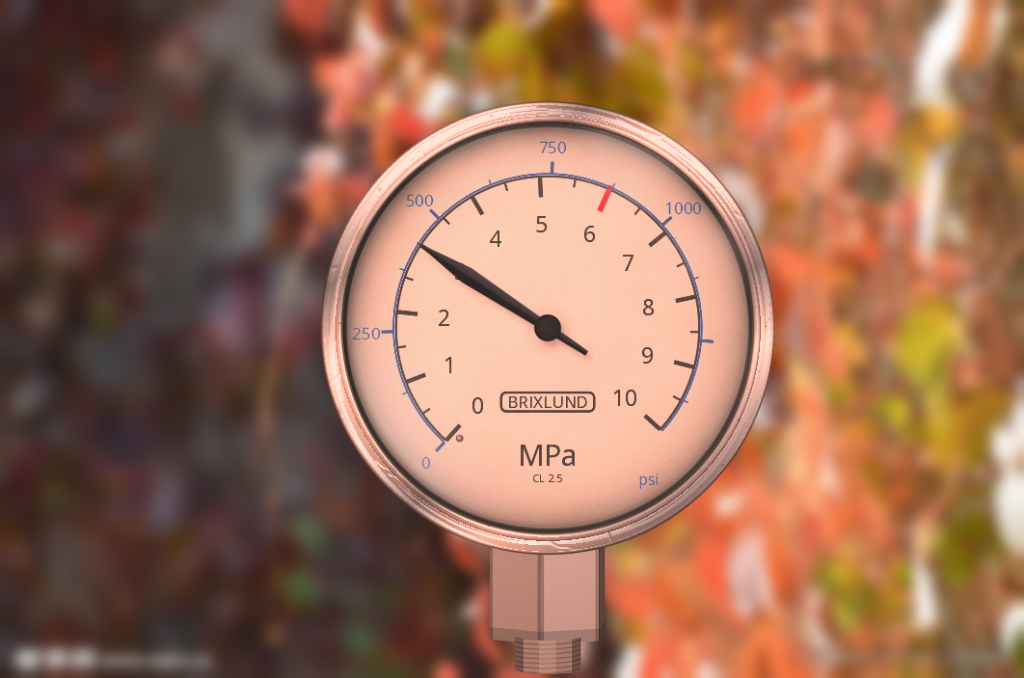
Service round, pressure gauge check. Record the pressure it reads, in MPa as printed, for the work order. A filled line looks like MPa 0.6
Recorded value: MPa 3
